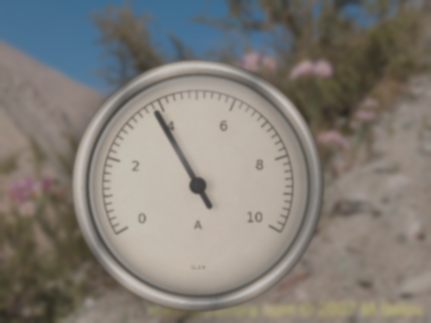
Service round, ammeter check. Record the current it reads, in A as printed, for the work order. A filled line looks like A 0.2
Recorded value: A 3.8
